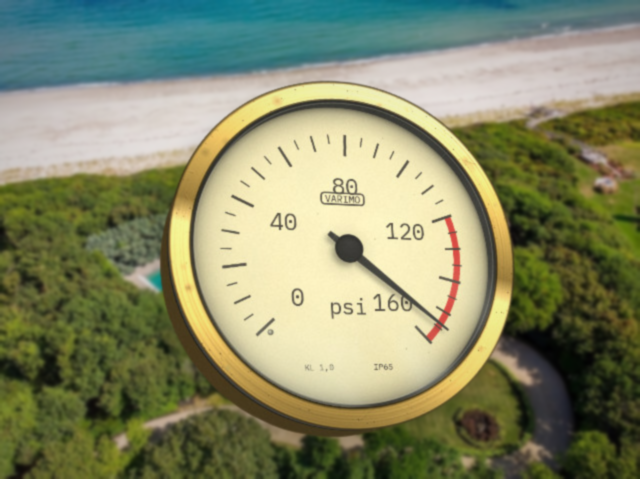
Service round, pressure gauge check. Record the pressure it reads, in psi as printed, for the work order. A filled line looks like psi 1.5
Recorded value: psi 155
